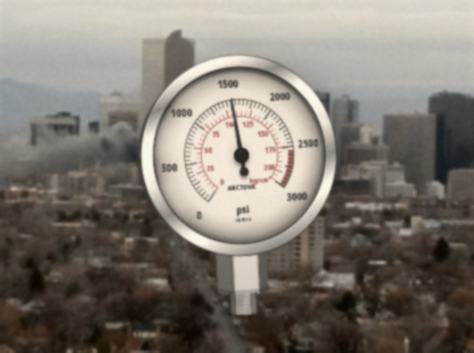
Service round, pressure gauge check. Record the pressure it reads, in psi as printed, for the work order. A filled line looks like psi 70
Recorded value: psi 1500
